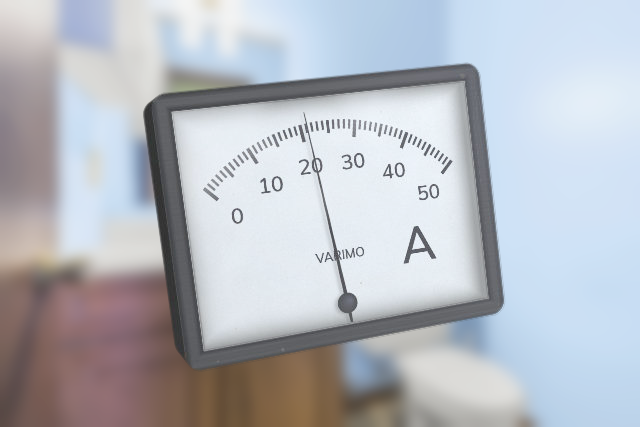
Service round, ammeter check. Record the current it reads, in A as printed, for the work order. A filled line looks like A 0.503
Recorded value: A 21
